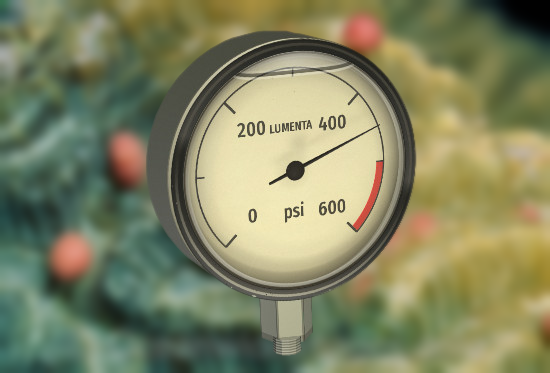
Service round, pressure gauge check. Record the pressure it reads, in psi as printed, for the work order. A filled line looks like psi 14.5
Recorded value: psi 450
